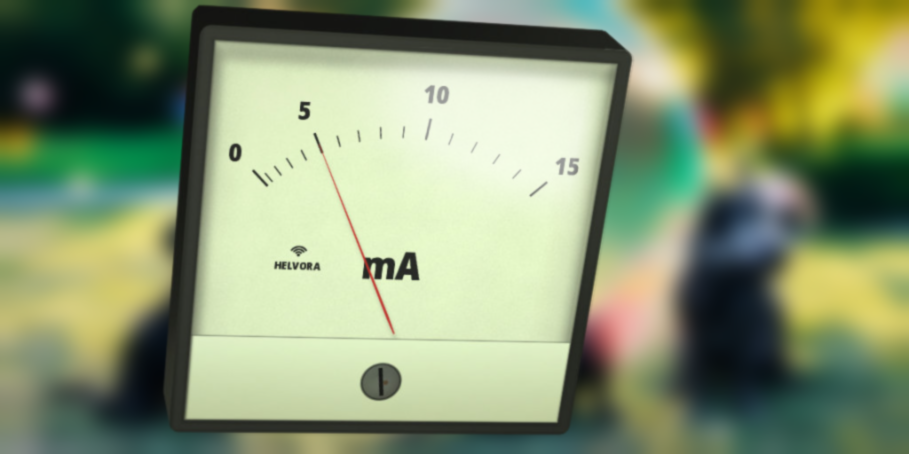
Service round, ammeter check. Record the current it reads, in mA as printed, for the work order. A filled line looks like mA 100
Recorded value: mA 5
